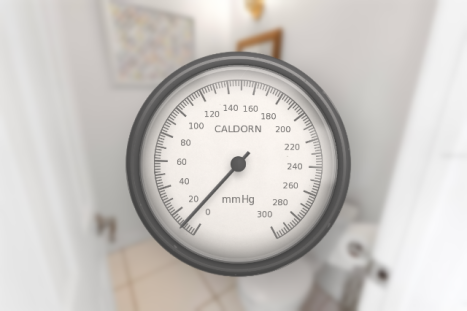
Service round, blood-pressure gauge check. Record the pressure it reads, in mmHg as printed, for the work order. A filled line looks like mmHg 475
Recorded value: mmHg 10
